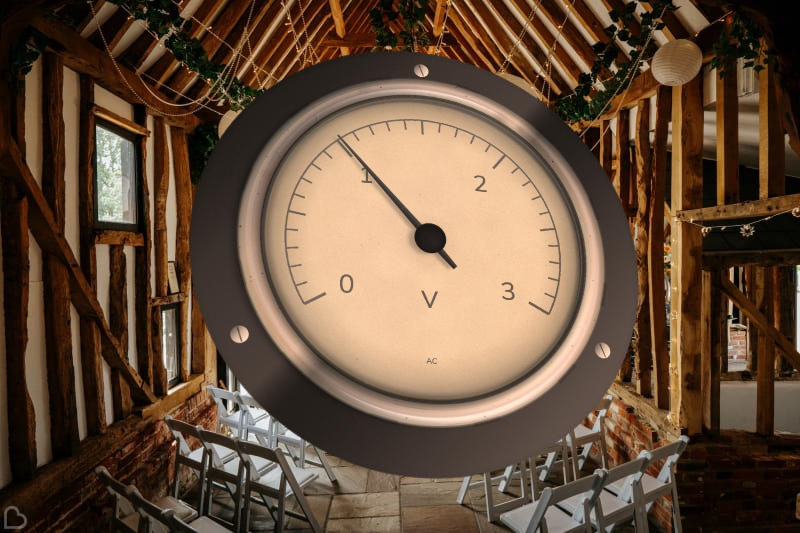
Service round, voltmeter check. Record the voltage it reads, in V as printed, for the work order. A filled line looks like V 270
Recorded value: V 1
